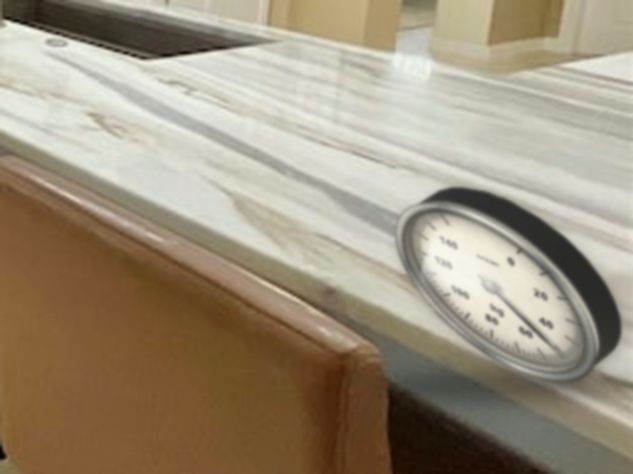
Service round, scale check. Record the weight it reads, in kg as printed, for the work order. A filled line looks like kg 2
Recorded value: kg 50
